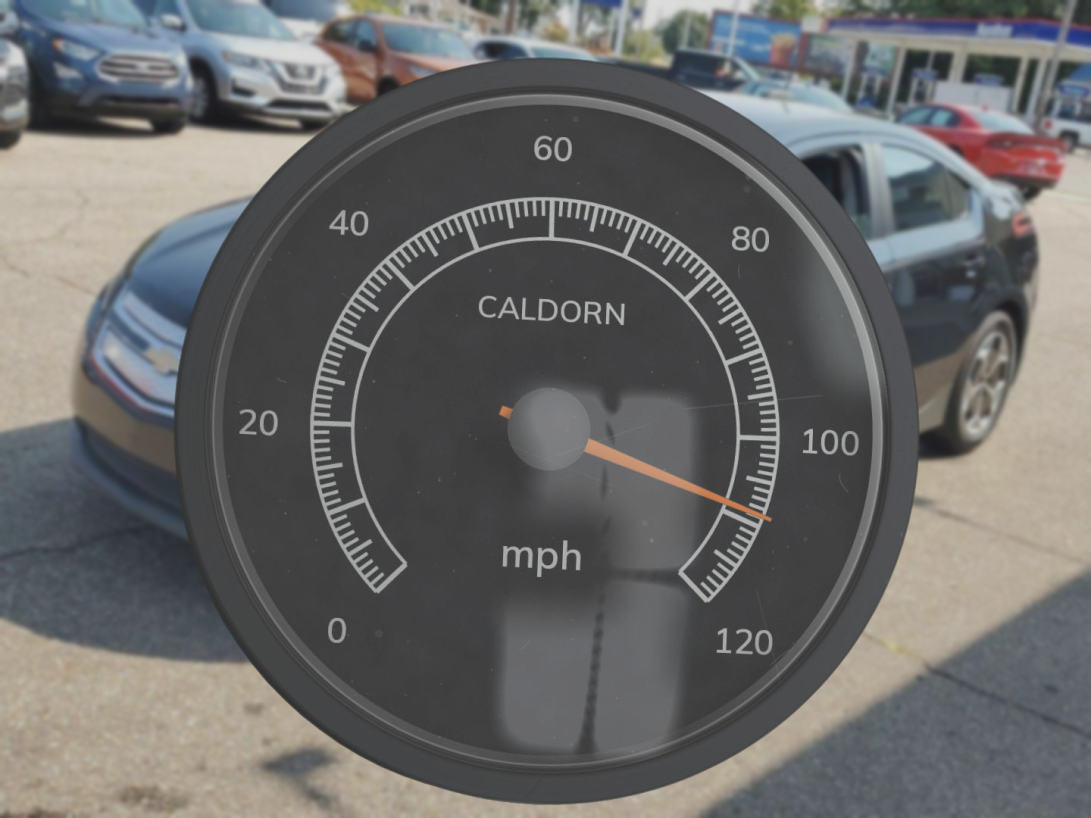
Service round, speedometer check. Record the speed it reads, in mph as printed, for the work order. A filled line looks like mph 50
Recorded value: mph 109
